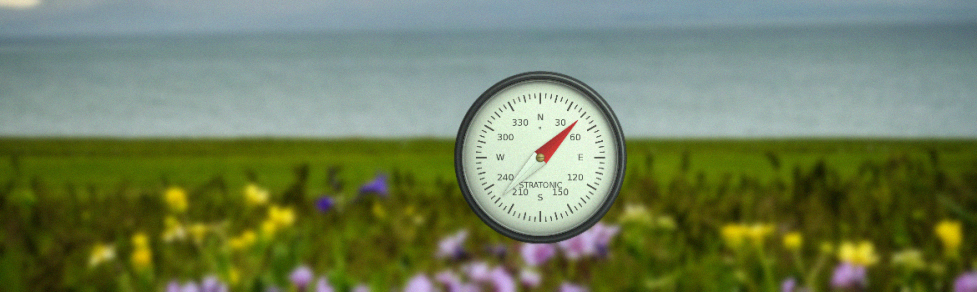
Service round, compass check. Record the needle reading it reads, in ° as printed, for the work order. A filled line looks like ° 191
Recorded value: ° 45
